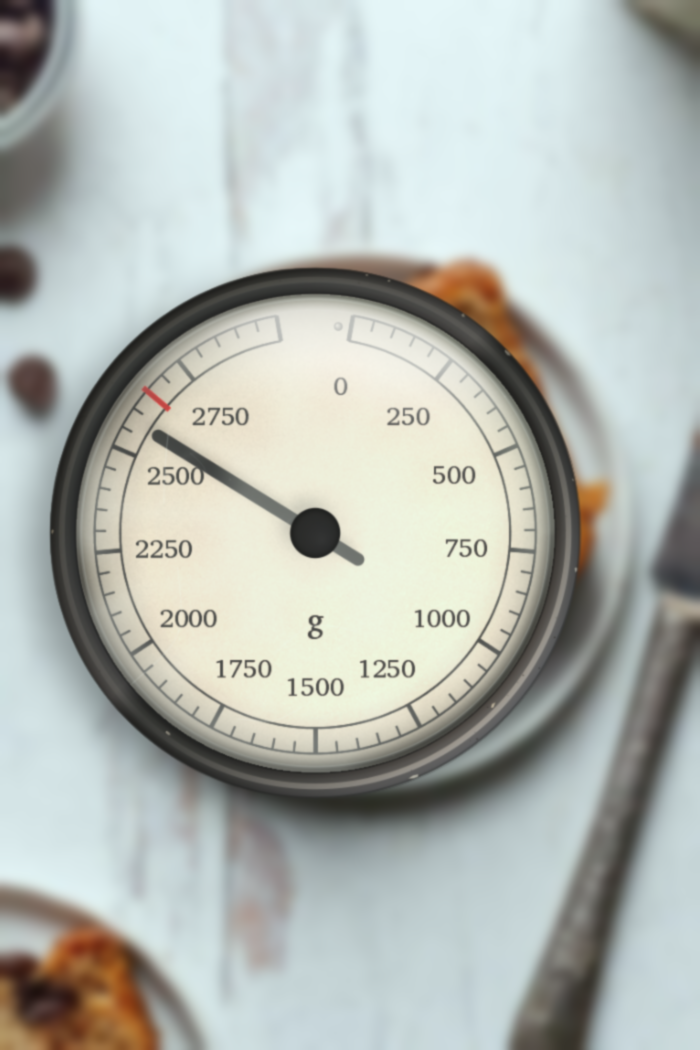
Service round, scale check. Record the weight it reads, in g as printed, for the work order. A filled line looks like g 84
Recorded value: g 2575
